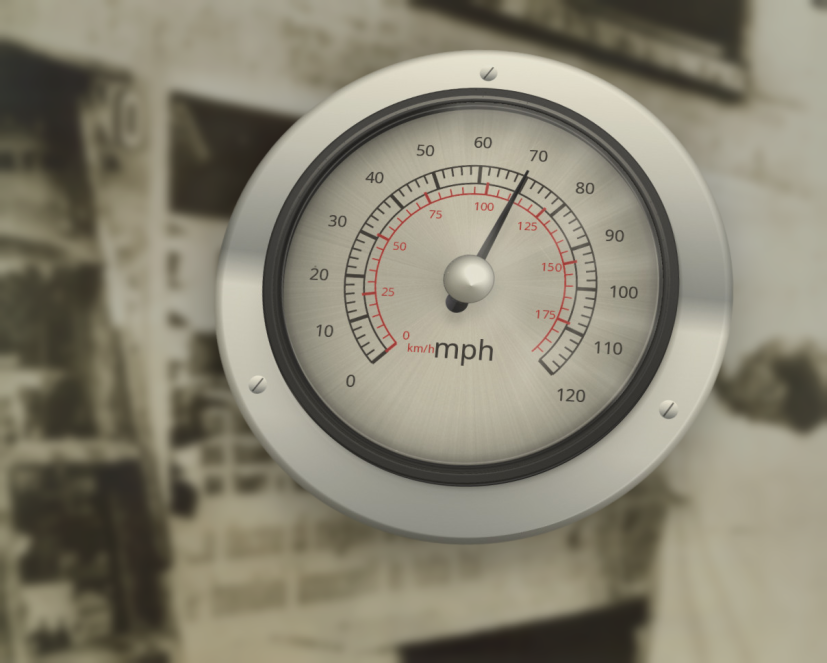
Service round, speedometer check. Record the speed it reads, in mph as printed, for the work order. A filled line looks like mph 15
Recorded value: mph 70
